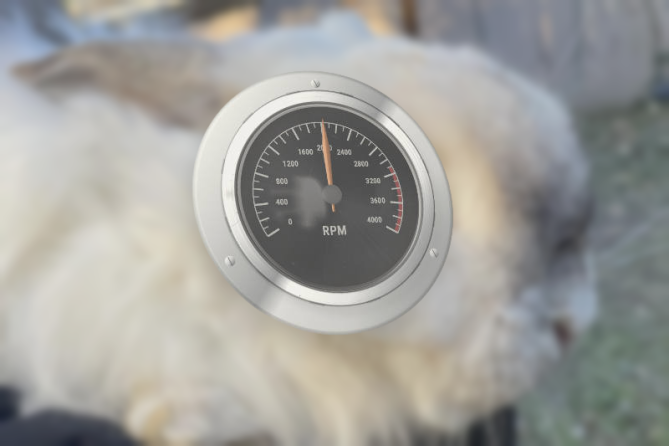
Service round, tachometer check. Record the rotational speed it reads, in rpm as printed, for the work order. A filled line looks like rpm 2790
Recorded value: rpm 2000
